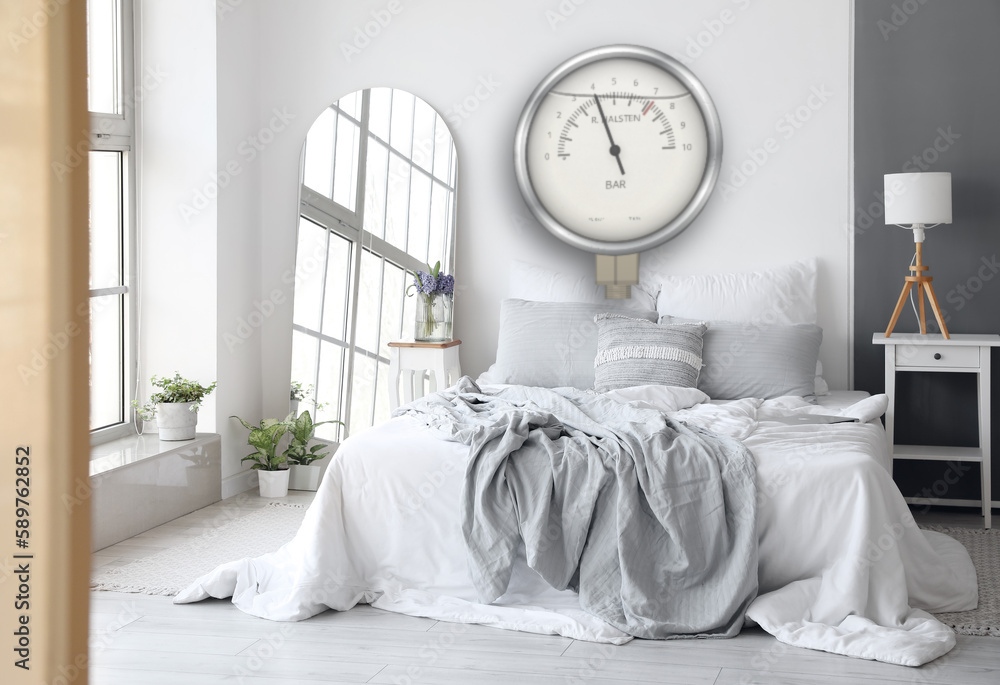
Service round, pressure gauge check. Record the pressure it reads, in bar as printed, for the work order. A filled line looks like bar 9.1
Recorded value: bar 4
